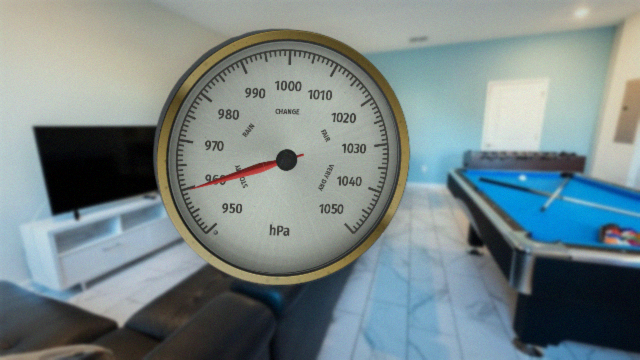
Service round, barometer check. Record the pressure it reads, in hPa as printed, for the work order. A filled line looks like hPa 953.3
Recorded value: hPa 960
